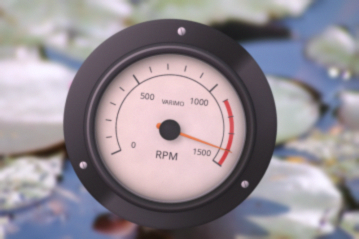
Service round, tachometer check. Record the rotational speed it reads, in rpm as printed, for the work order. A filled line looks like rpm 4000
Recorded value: rpm 1400
